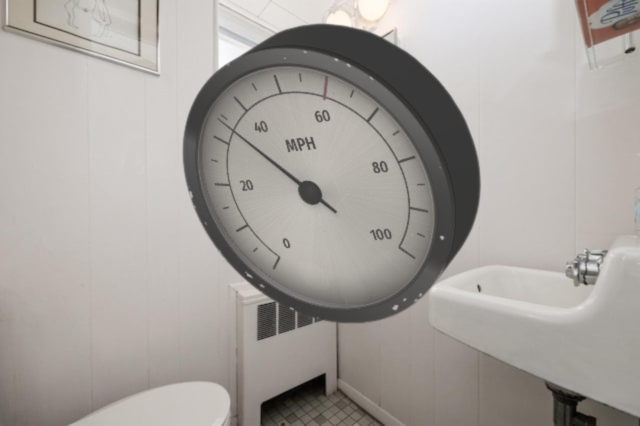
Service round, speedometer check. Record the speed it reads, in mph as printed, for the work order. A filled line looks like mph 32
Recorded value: mph 35
